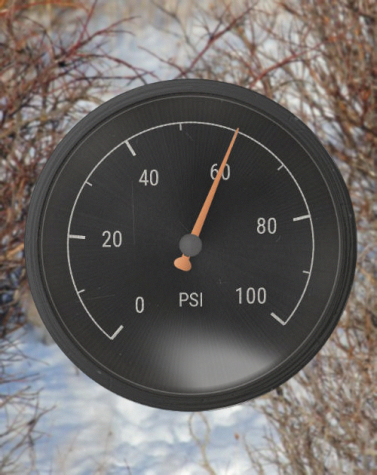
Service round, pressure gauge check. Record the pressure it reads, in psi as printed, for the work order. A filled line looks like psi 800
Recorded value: psi 60
